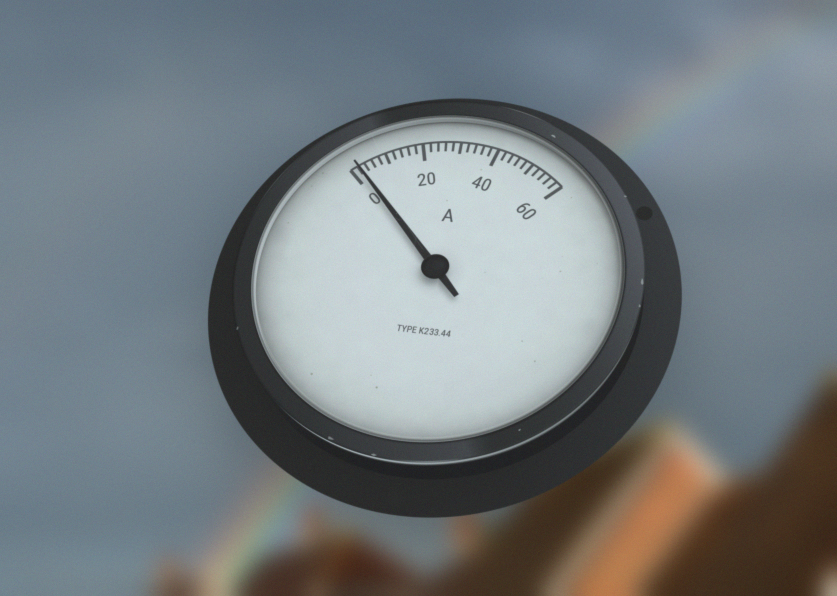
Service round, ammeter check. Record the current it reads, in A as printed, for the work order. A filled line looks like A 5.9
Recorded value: A 2
